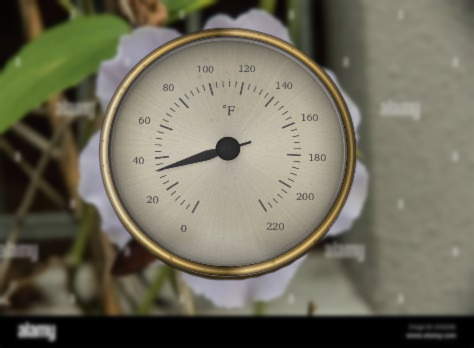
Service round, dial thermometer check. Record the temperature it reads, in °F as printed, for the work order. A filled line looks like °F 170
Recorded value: °F 32
